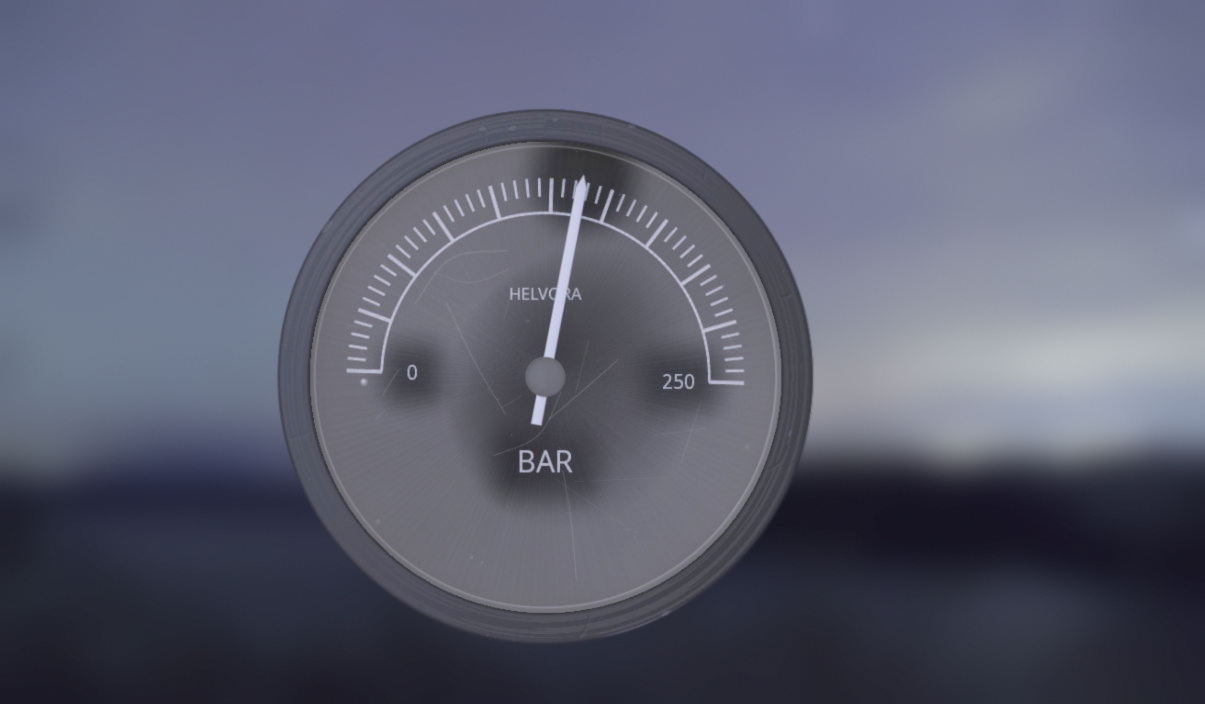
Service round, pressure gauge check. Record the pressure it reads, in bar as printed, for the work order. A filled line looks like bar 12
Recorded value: bar 137.5
